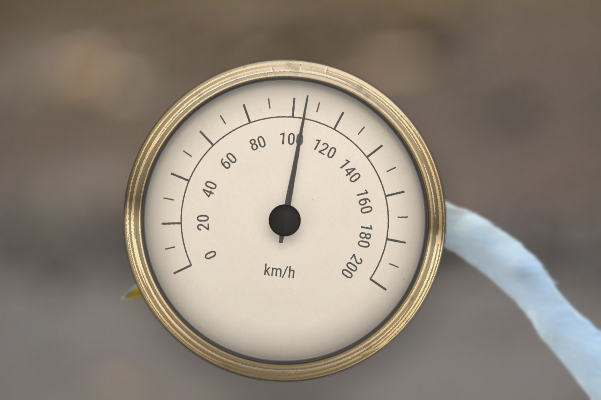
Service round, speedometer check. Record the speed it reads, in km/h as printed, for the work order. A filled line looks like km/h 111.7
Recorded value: km/h 105
